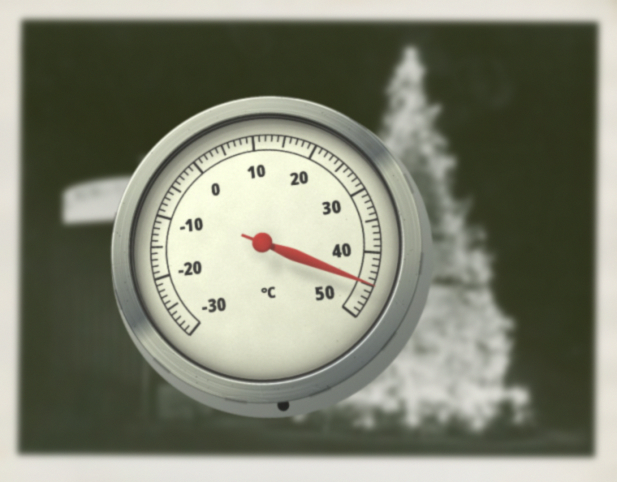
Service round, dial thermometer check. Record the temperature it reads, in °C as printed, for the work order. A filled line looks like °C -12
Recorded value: °C 45
